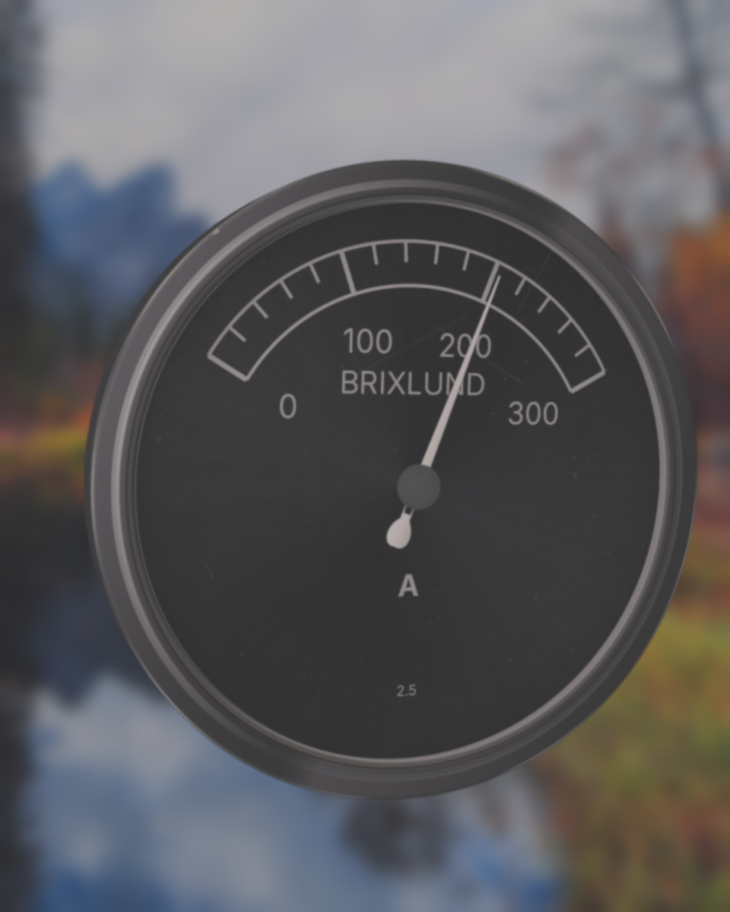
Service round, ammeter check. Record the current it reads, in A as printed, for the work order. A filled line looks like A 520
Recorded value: A 200
